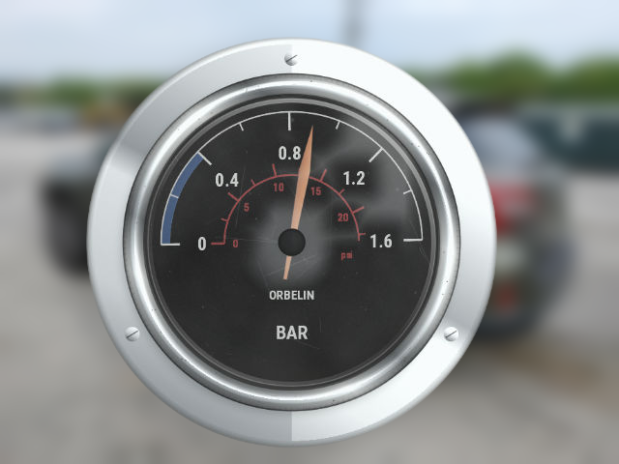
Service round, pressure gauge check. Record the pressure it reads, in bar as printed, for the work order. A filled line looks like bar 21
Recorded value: bar 0.9
